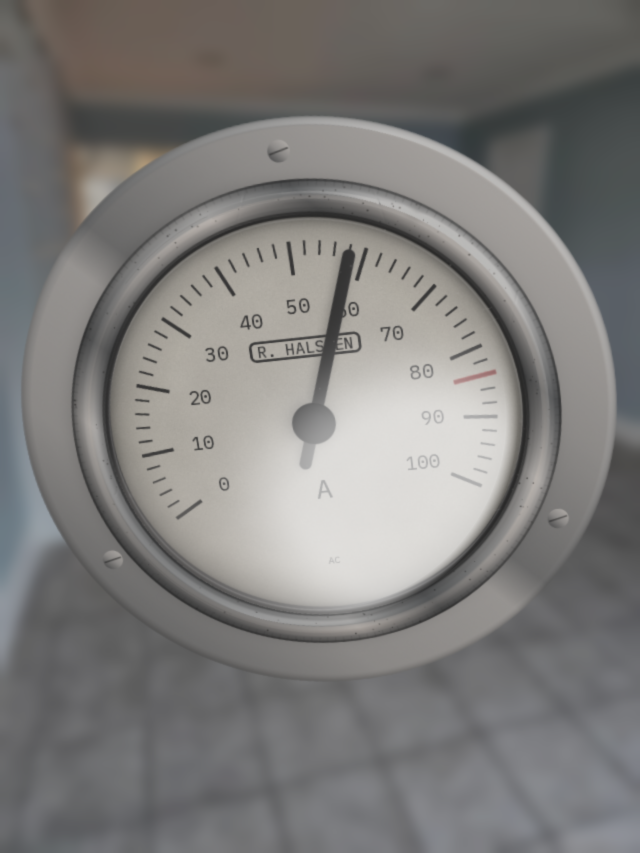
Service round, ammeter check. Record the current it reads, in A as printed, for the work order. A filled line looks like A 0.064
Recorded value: A 58
